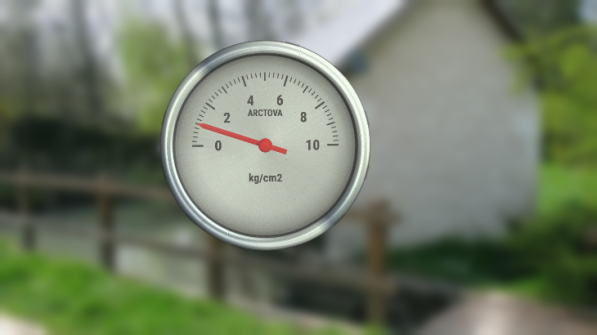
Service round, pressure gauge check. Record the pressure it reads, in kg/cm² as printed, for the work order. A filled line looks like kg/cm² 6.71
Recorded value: kg/cm² 1
